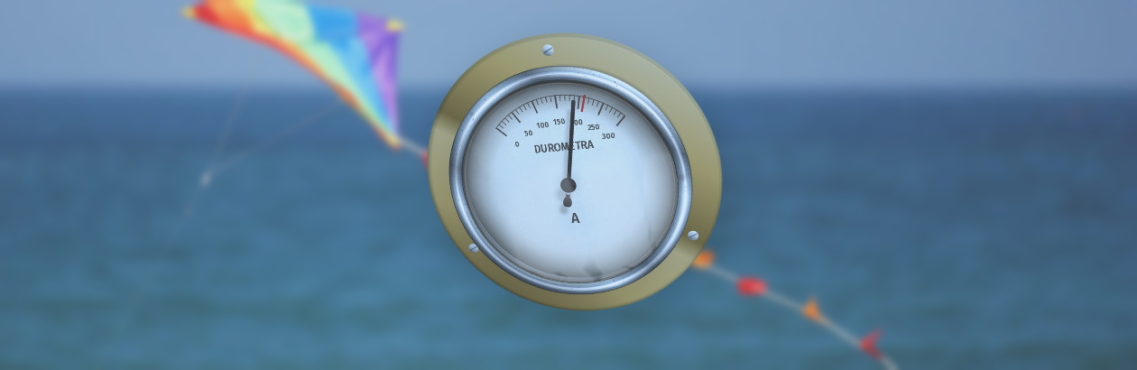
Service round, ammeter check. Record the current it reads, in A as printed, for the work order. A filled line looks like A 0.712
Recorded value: A 190
